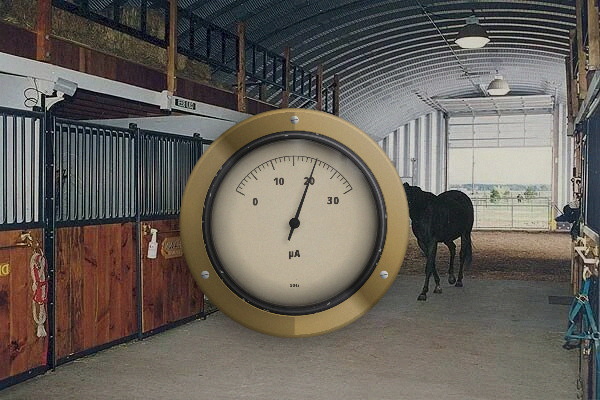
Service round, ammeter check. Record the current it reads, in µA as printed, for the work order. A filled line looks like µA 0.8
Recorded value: µA 20
